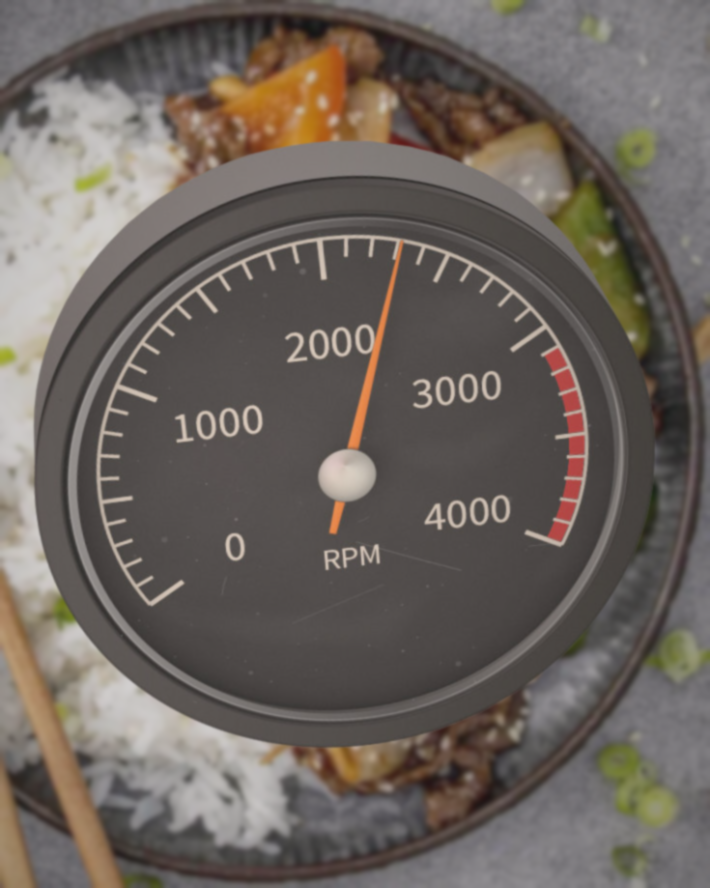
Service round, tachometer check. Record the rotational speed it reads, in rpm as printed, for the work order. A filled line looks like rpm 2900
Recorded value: rpm 2300
